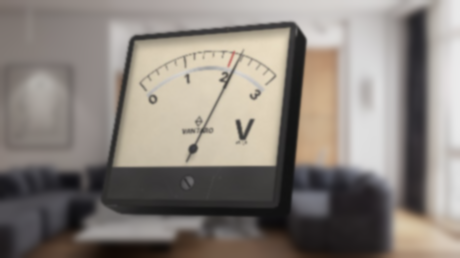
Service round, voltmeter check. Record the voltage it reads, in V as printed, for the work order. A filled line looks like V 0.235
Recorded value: V 2.2
